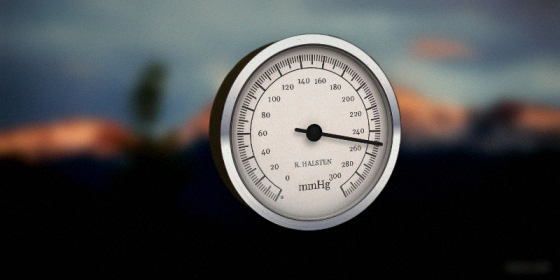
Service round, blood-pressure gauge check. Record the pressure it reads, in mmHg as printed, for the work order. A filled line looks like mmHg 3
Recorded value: mmHg 250
